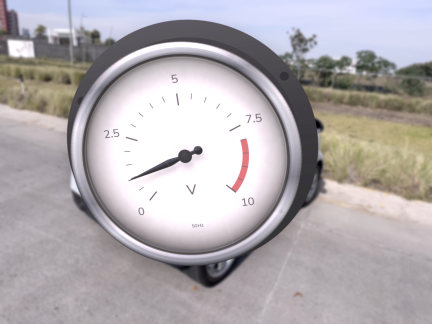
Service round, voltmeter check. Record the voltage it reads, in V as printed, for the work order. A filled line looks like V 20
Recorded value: V 1
